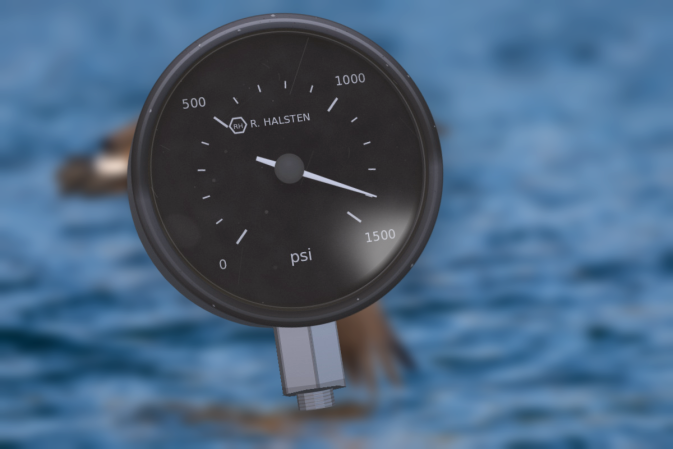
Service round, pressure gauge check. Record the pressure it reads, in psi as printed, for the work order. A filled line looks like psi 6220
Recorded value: psi 1400
